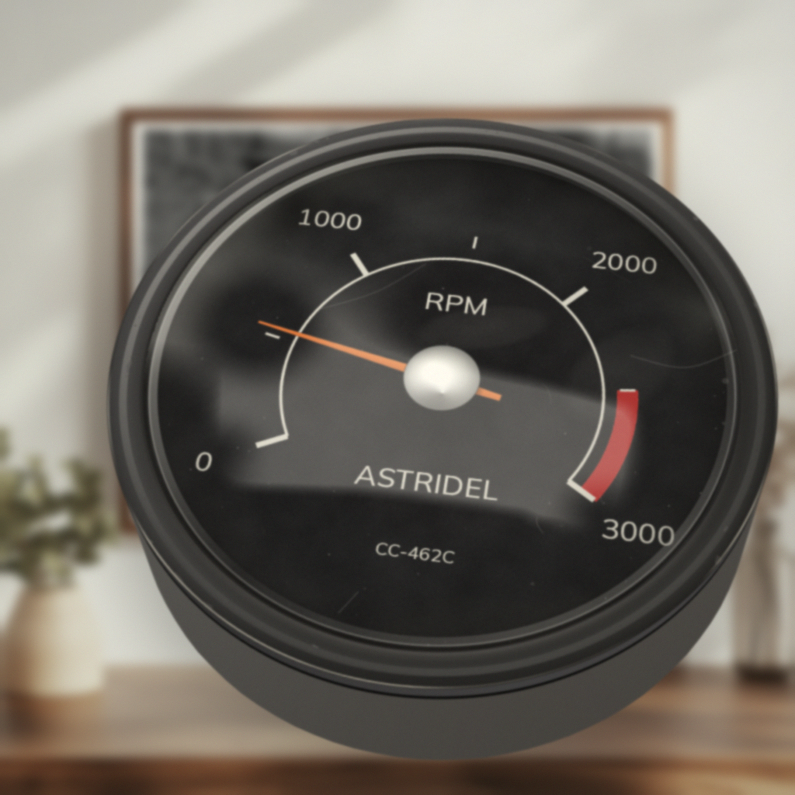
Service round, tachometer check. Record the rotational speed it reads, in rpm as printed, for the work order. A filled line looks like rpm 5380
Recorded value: rpm 500
